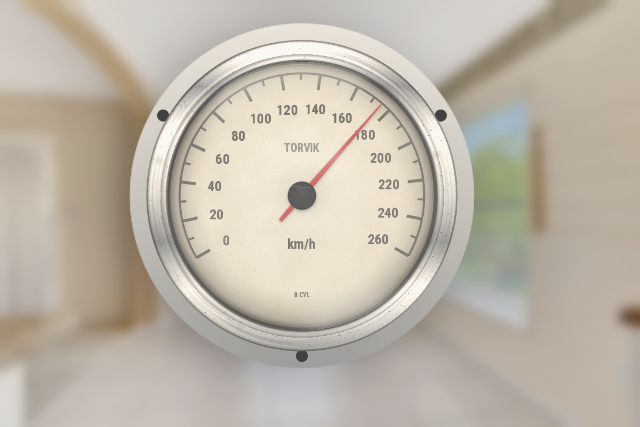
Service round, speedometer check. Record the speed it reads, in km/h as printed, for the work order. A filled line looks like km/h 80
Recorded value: km/h 175
